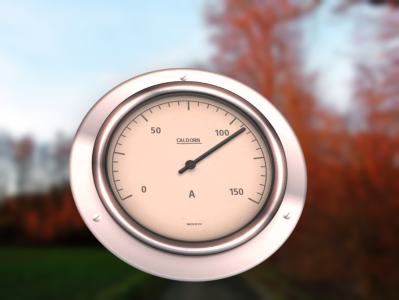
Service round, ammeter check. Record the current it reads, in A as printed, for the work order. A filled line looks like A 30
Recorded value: A 107.5
